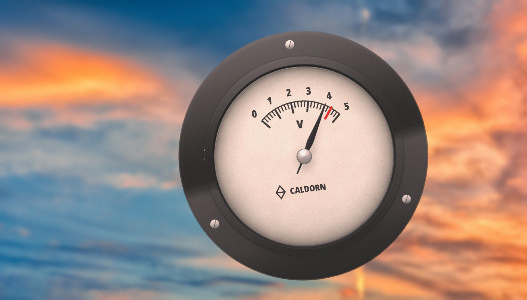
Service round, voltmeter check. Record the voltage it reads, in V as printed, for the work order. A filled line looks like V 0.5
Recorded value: V 4
